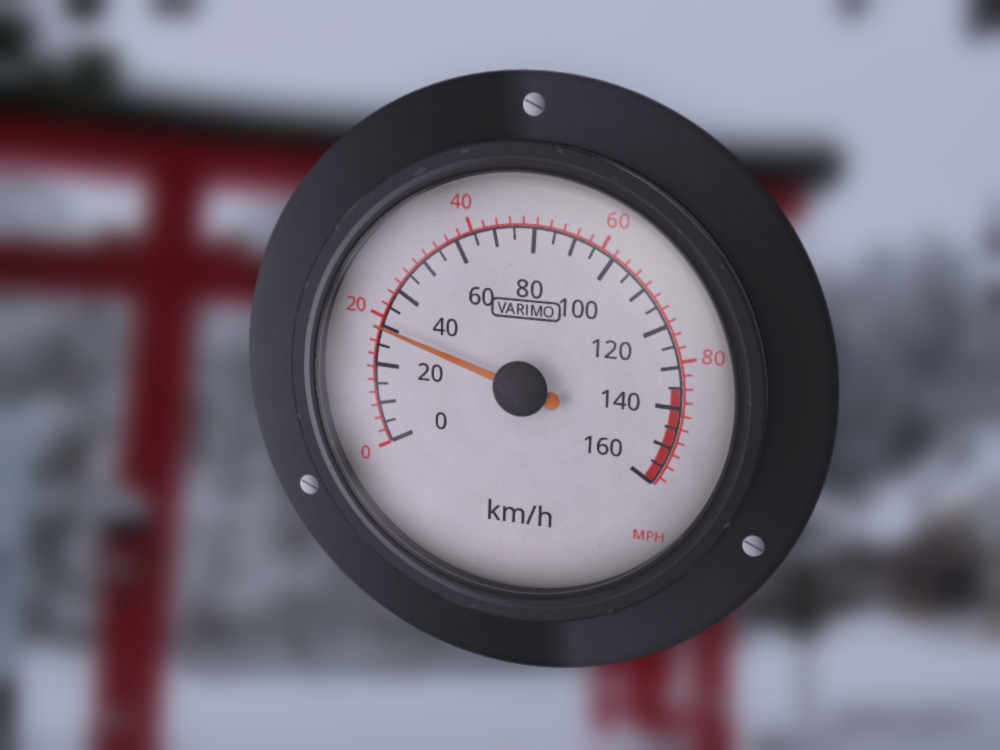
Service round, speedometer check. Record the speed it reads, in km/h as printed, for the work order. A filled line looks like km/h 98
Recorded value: km/h 30
